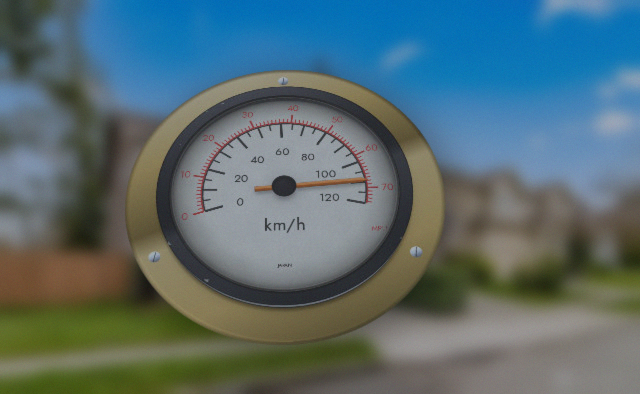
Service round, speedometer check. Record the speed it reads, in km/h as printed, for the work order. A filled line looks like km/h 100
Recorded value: km/h 110
